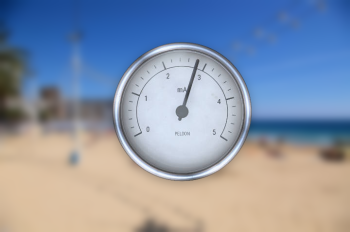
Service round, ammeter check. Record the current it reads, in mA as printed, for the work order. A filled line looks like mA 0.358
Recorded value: mA 2.8
